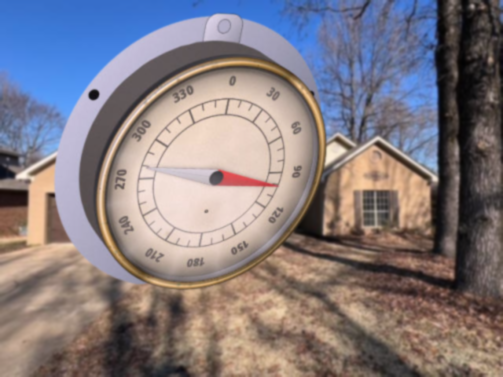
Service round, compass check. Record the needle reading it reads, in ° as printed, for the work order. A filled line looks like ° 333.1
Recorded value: ° 100
